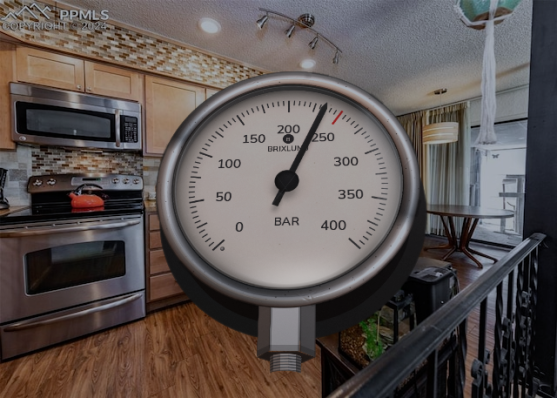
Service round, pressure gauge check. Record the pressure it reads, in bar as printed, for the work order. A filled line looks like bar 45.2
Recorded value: bar 235
